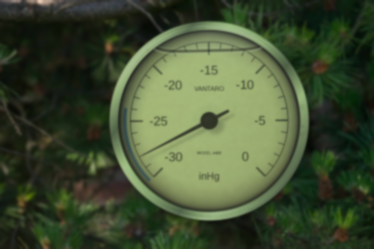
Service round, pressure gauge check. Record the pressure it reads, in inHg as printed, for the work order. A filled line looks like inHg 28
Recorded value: inHg -28
